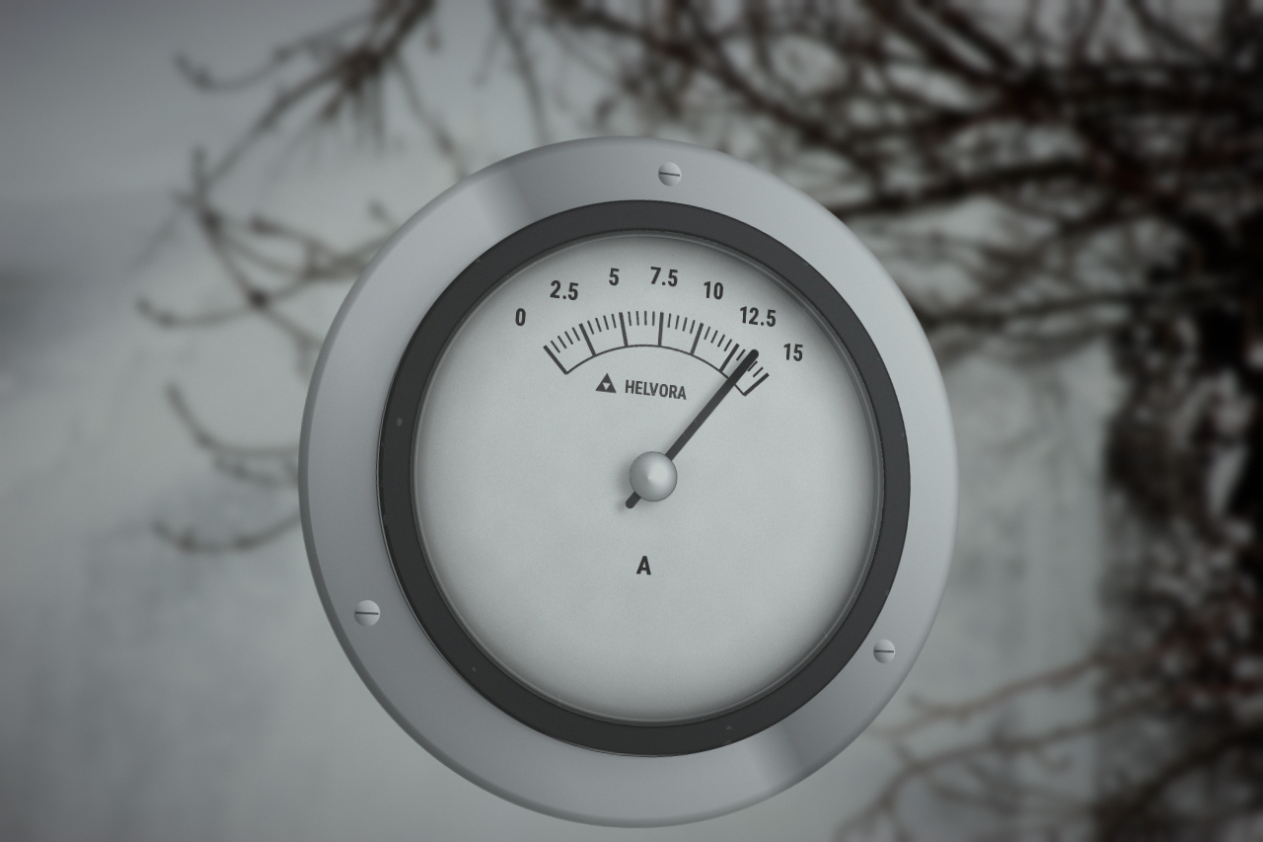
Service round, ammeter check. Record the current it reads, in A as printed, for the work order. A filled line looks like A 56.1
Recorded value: A 13.5
